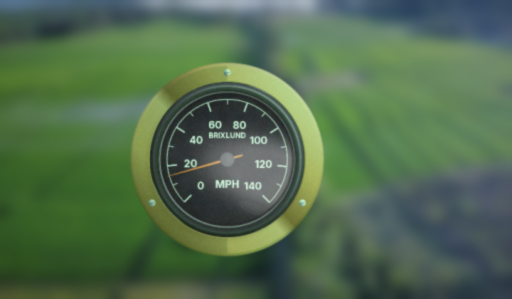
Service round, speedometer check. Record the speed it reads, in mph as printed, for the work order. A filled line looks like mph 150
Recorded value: mph 15
